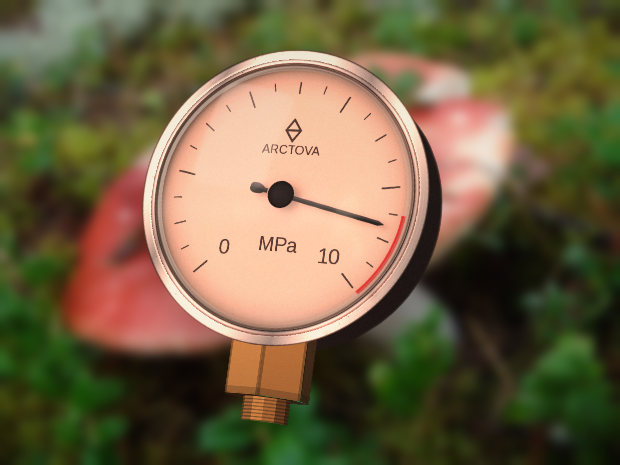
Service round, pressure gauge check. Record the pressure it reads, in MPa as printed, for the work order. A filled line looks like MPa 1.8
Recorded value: MPa 8.75
